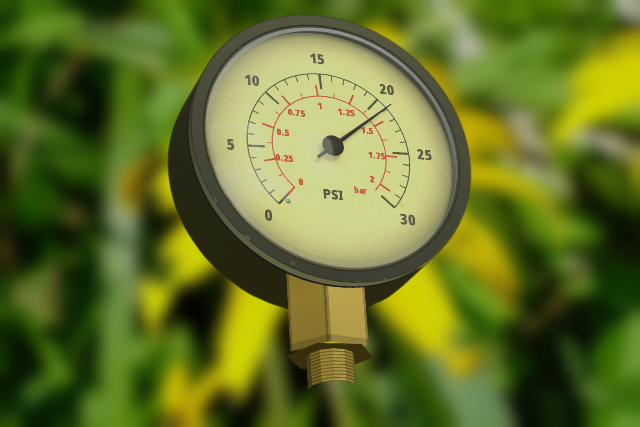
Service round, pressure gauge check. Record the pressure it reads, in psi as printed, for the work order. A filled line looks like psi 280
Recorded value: psi 21
